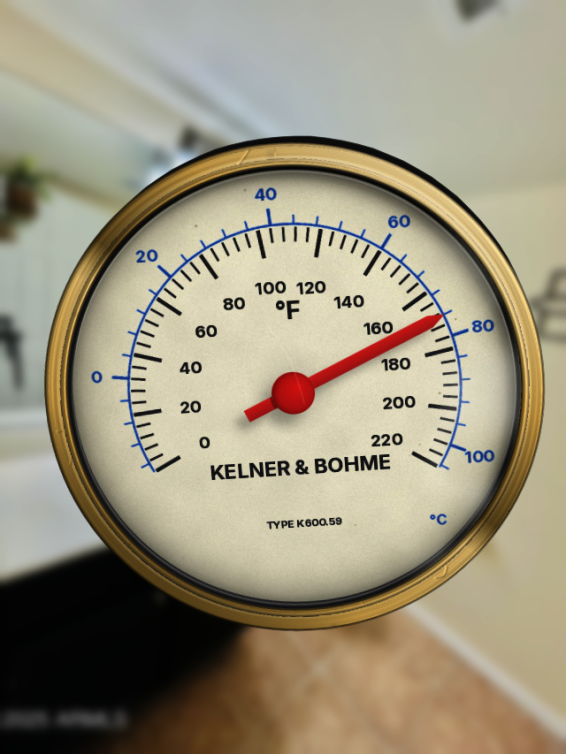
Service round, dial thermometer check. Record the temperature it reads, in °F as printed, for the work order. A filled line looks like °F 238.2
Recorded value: °F 168
